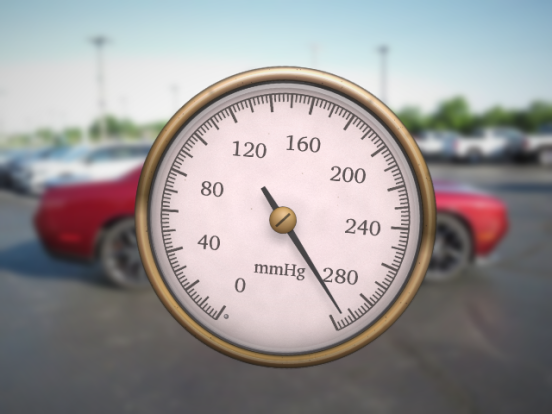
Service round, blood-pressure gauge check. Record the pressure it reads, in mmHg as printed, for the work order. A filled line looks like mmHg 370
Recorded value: mmHg 294
